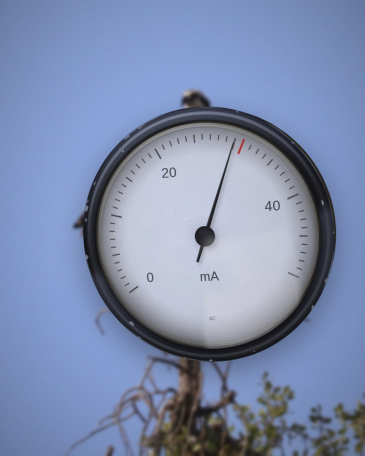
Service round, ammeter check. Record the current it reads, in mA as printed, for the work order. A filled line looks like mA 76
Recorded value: mA 30
